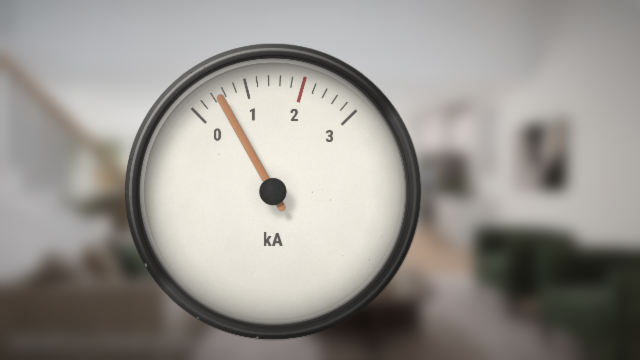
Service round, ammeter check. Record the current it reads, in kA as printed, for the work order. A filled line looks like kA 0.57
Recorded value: kA 0.5
